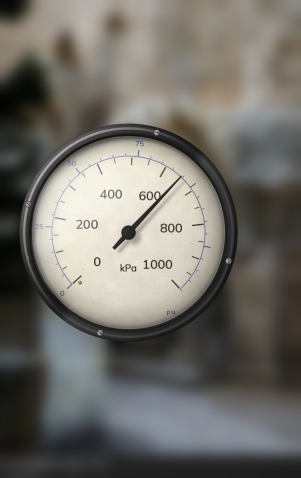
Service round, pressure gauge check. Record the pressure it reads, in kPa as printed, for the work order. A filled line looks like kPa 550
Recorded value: kPa 650
